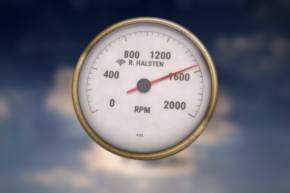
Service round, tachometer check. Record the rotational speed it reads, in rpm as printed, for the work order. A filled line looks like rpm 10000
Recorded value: rpm 1550
